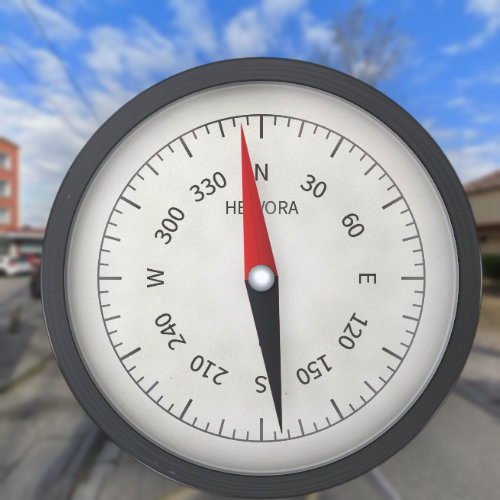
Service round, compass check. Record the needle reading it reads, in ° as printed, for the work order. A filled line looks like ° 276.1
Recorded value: ° 352.5
